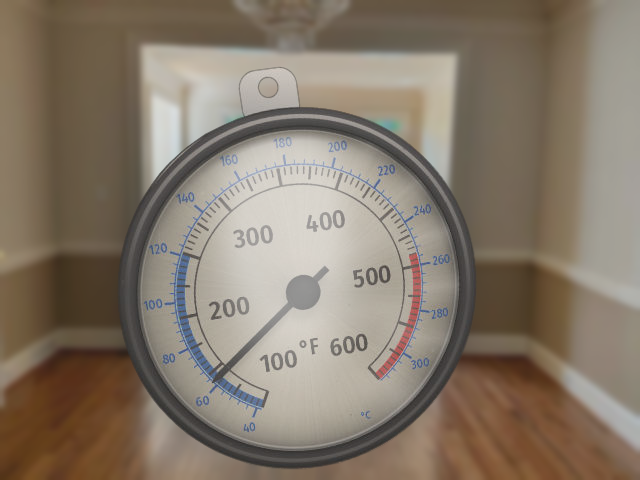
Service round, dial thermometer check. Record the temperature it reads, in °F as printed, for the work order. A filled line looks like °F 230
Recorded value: °F 145
